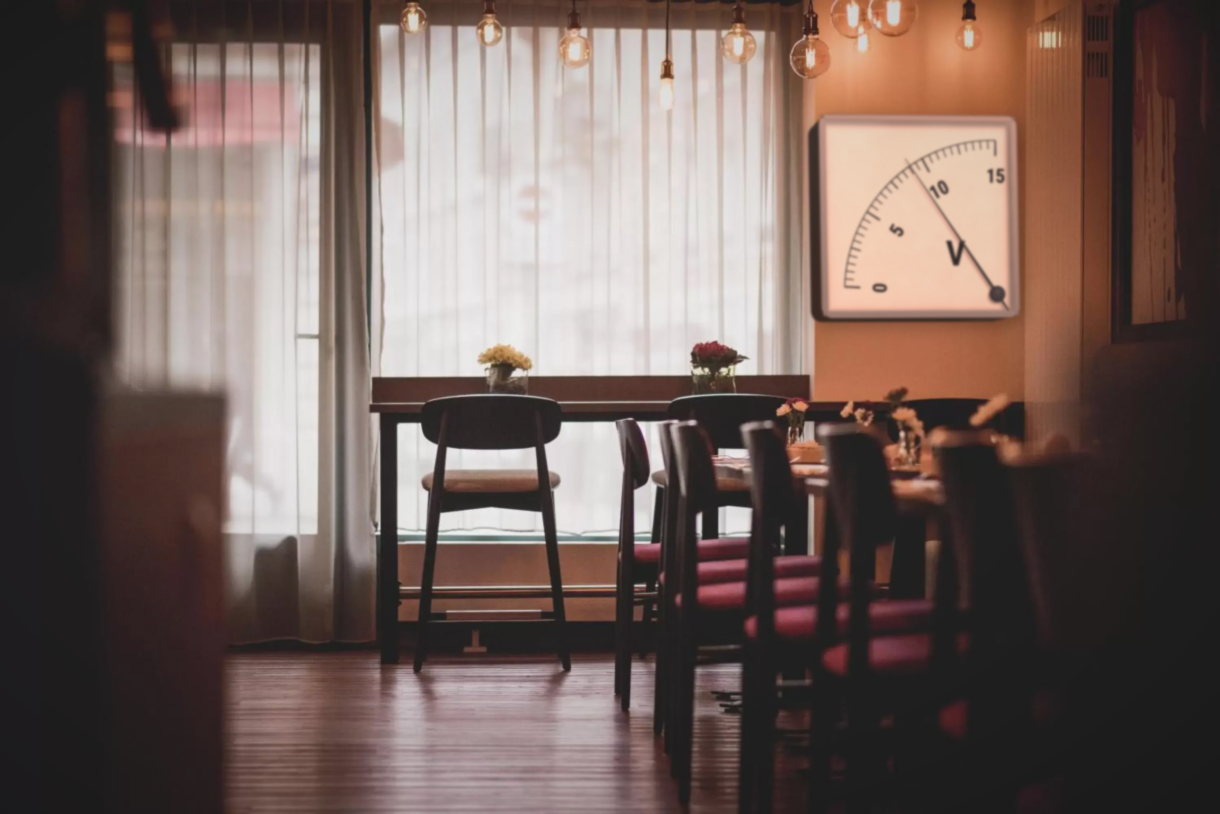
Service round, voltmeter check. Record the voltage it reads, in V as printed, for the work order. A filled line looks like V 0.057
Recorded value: V 9
